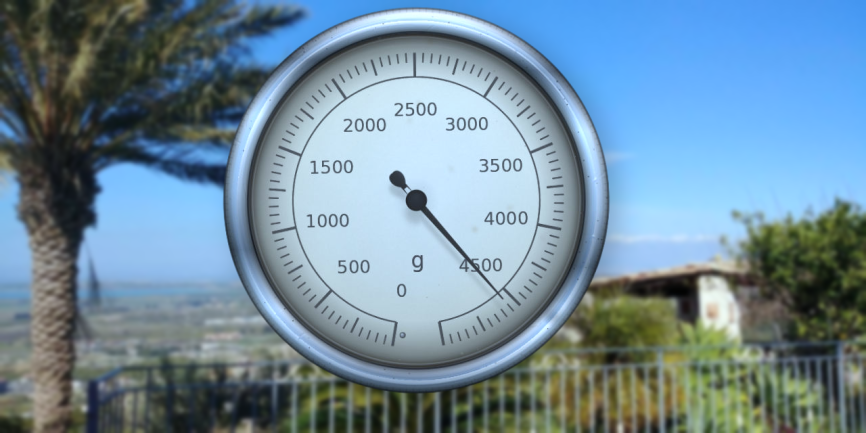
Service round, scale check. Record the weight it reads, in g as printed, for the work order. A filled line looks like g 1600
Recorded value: g 4550
